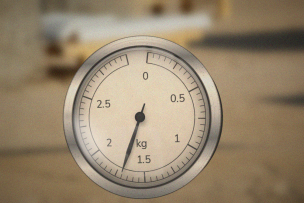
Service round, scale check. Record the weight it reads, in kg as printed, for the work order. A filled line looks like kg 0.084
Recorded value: kg 1.7
